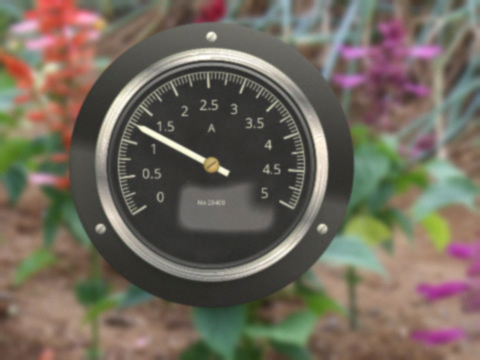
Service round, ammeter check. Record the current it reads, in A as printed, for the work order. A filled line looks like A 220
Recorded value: A 1.25
